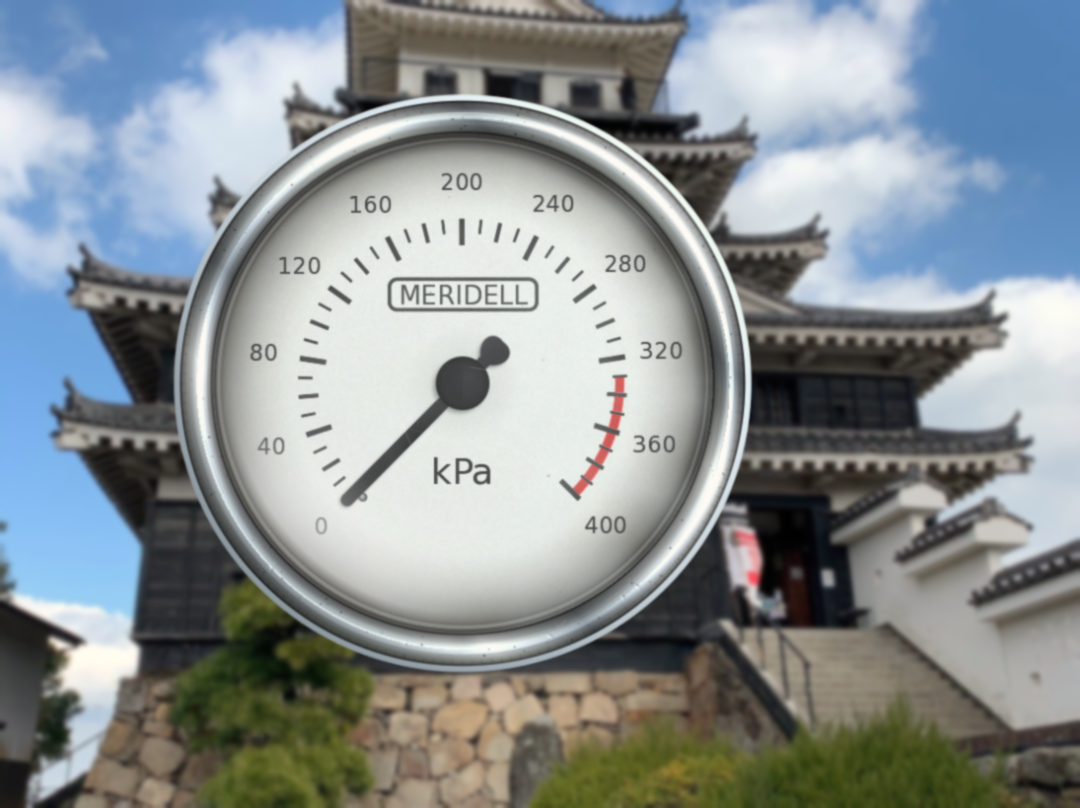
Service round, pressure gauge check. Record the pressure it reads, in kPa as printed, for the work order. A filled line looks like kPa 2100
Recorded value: kPa 0
